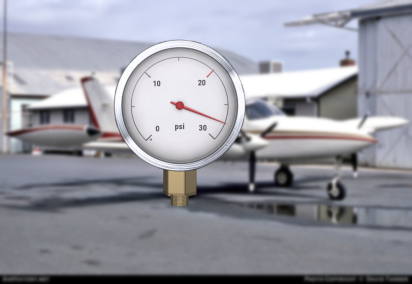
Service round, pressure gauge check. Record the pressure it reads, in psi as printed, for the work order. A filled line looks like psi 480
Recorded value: psi 27.5
